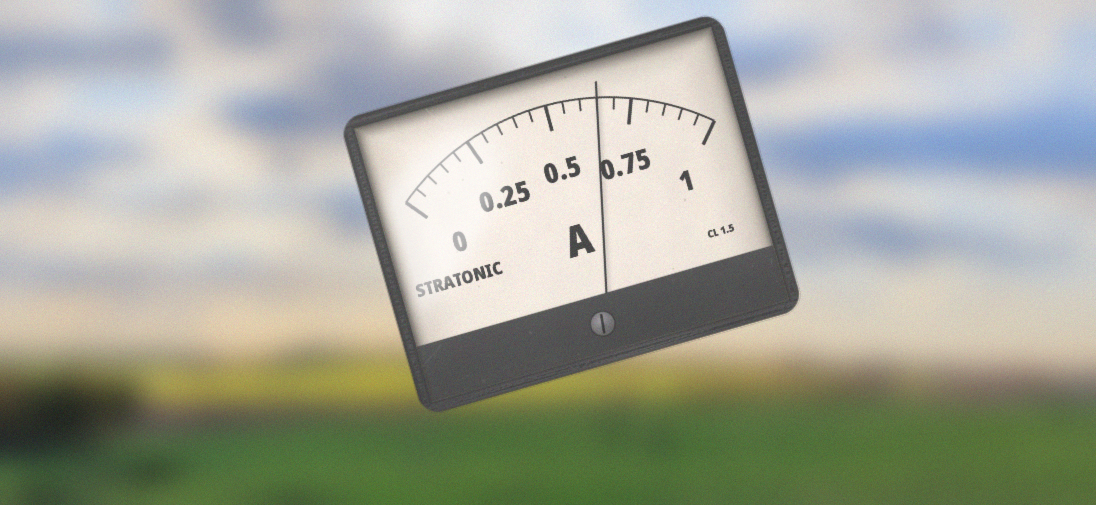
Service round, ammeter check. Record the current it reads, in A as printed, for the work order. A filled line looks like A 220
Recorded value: A 0.65
